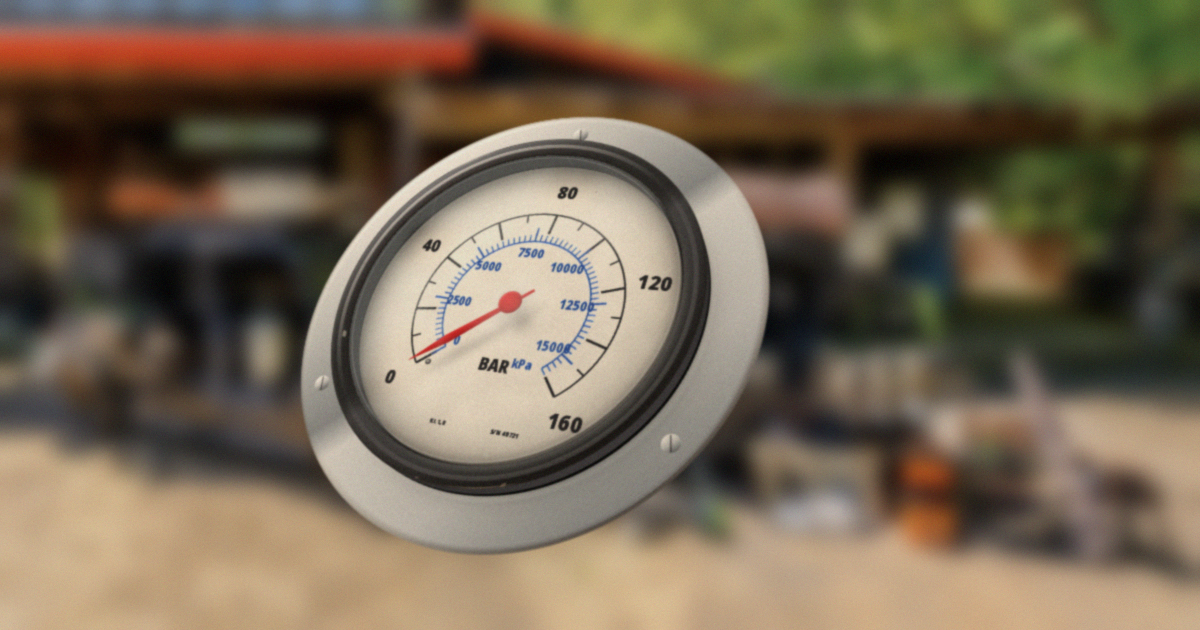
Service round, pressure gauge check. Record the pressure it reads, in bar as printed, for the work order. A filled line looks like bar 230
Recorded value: bar 0
